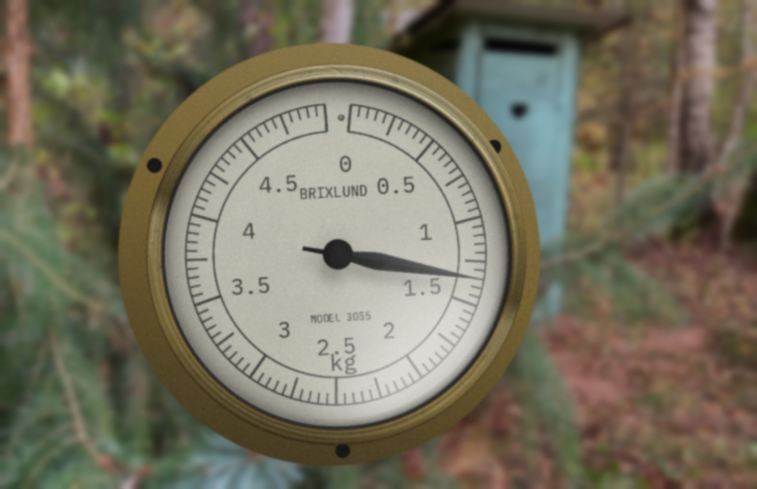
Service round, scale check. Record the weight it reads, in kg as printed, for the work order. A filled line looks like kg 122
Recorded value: kg 1.35
